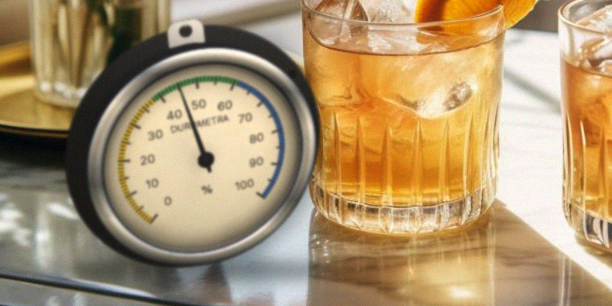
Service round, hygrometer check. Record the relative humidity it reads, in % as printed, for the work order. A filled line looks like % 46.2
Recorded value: % 45
